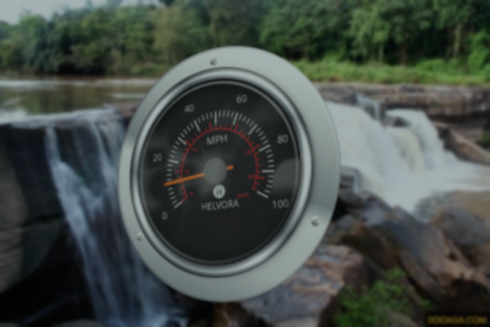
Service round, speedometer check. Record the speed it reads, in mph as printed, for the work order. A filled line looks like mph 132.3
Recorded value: mph 10
